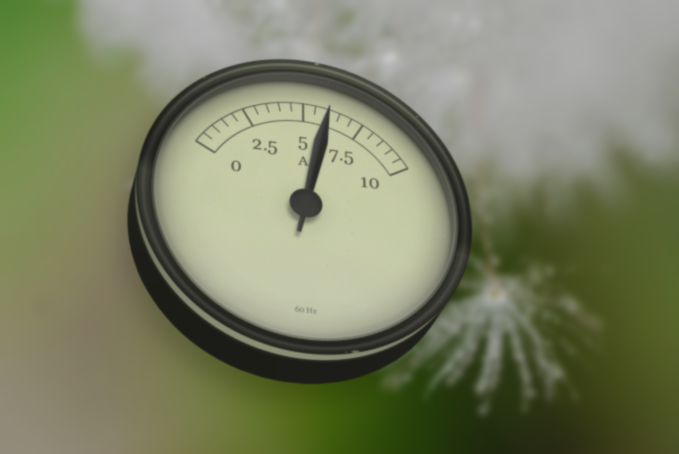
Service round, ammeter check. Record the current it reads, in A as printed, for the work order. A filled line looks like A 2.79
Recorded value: A 6
